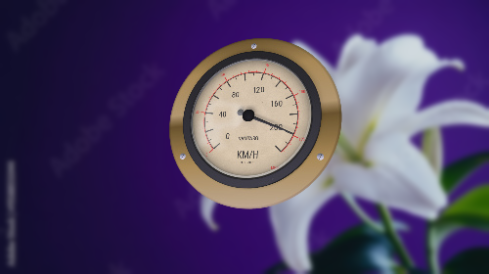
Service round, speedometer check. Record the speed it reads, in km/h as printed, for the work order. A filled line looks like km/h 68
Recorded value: km/h 200
